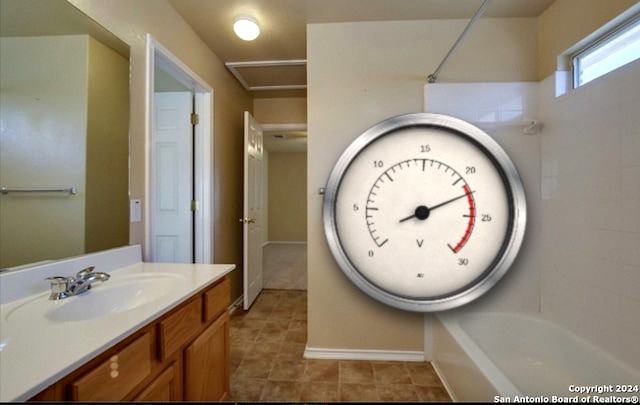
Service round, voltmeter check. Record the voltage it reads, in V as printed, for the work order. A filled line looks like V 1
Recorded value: V 22
